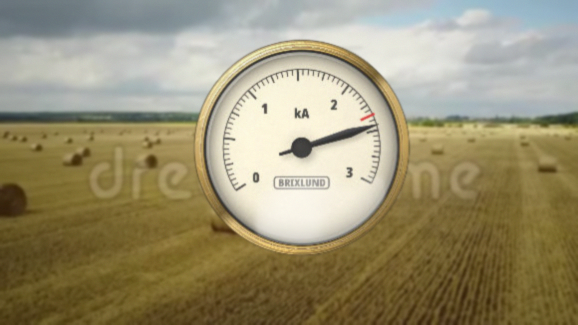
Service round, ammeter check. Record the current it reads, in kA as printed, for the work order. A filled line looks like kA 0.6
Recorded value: kA 2.45
